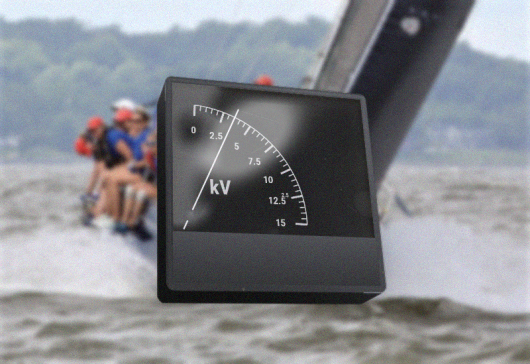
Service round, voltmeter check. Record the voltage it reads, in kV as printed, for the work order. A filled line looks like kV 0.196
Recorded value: kV 3.5
